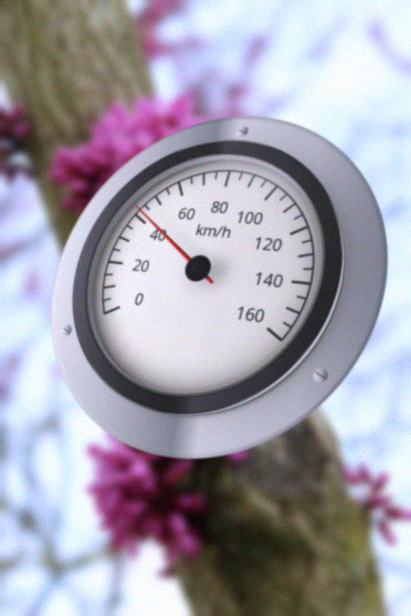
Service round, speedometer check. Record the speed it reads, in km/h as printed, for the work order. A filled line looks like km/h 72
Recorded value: km/h 42.5
